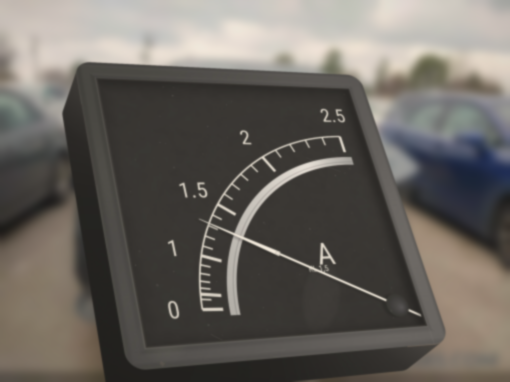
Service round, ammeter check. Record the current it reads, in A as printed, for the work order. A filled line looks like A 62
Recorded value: A 1.3
